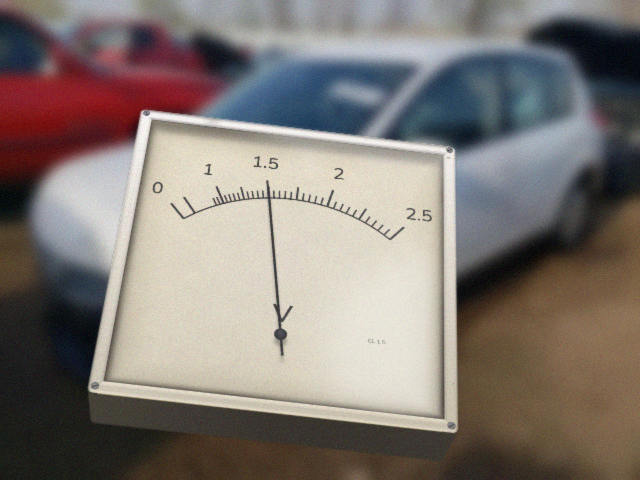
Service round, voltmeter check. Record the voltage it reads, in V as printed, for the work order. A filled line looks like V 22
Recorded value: V 1.5
